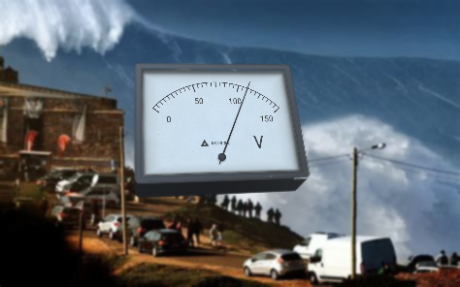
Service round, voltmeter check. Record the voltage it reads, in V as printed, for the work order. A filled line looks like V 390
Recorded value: V 110
